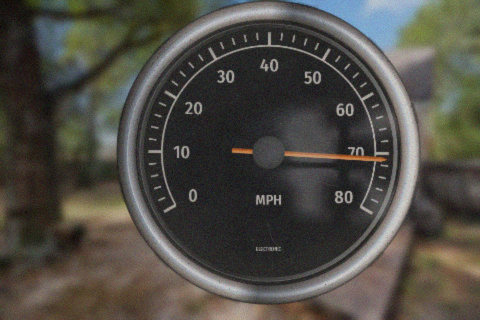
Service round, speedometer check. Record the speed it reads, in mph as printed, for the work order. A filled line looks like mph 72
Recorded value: mph 71
